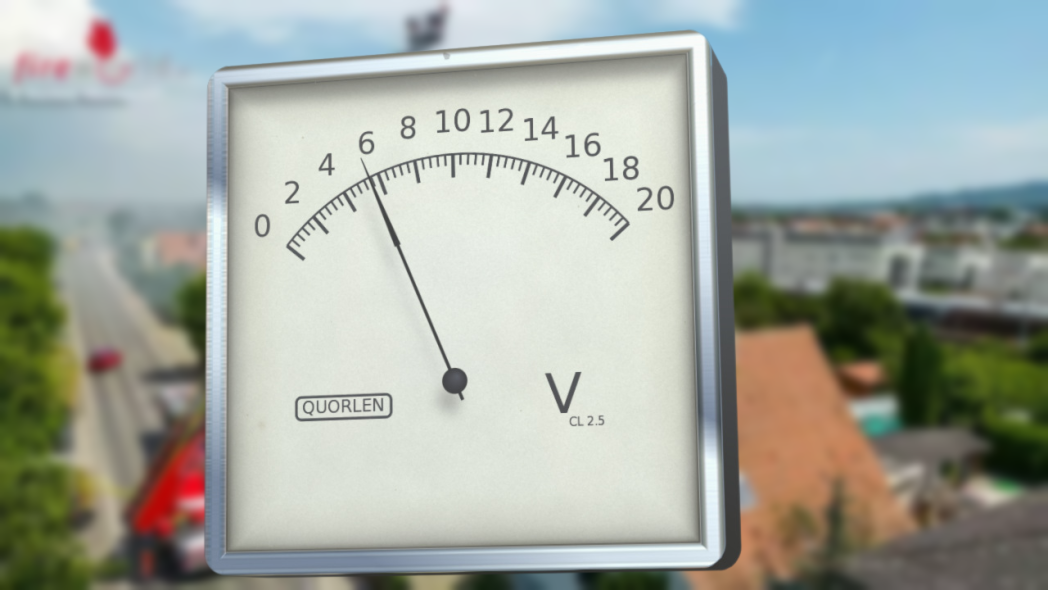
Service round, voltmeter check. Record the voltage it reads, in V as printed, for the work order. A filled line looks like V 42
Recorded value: V 5.6
